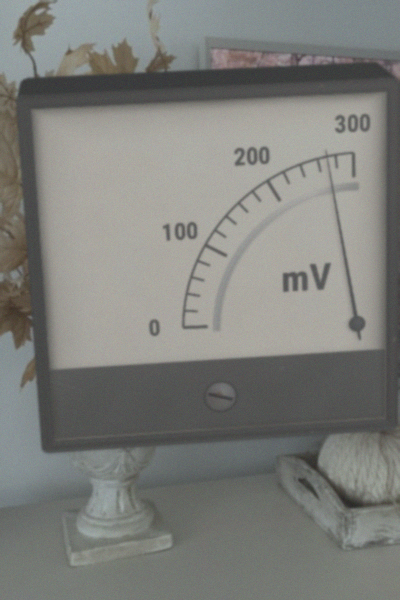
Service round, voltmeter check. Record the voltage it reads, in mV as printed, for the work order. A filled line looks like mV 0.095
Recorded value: mV 270
